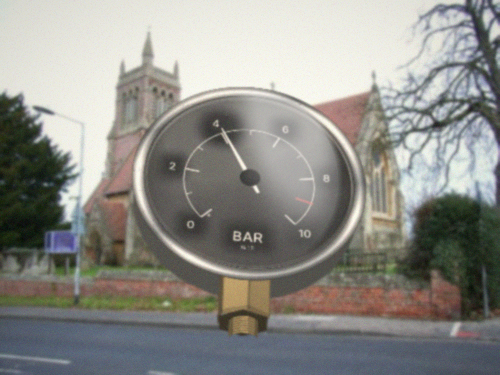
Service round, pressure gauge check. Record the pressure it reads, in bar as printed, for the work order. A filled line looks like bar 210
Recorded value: bar 4
